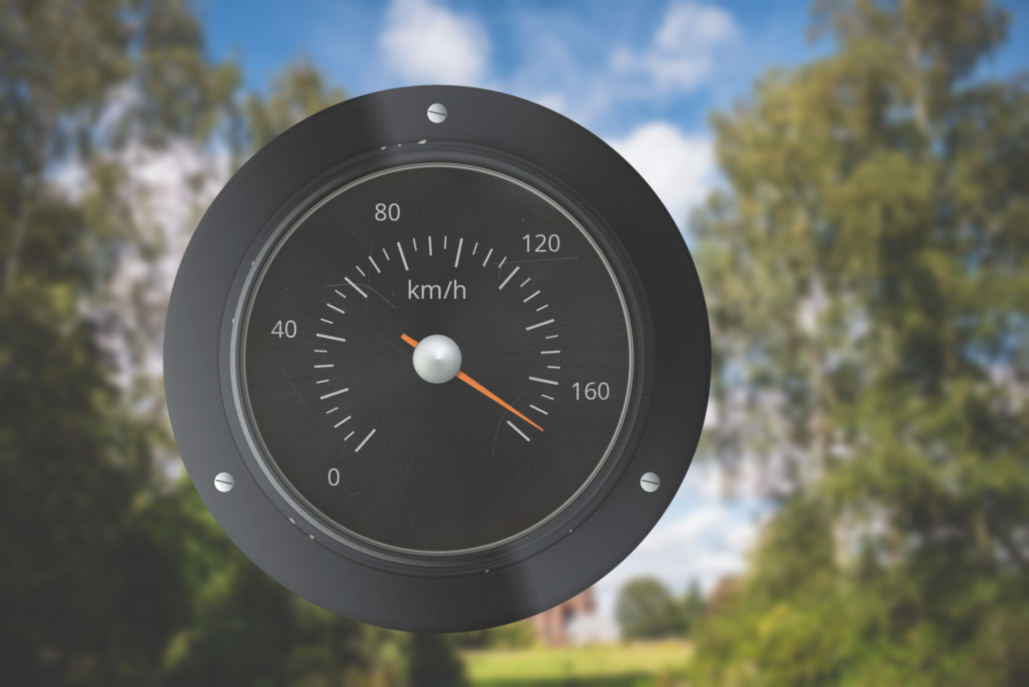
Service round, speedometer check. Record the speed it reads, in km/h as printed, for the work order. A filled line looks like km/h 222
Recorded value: km/h 175
